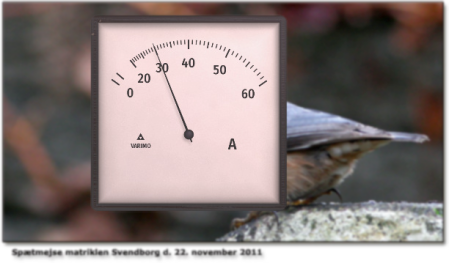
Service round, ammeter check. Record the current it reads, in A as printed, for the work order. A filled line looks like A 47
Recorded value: A 30
